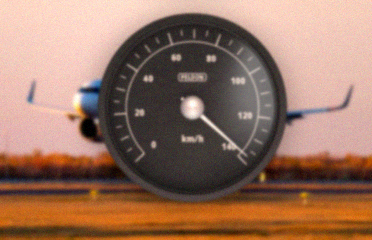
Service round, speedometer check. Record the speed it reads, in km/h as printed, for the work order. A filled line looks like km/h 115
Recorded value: km/h 137.5
